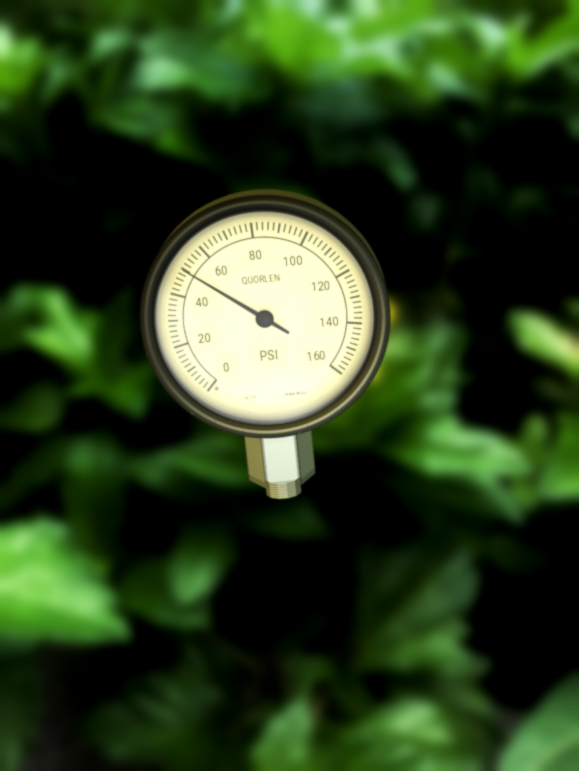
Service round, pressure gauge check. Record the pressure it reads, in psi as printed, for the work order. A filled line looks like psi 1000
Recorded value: psi 50
